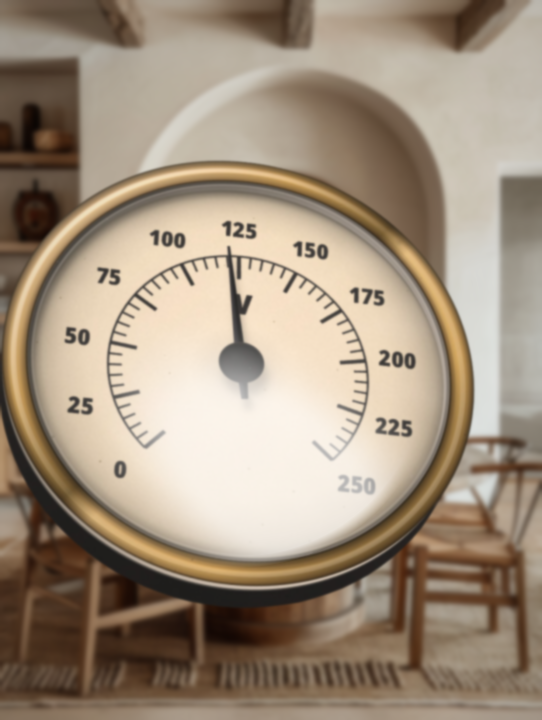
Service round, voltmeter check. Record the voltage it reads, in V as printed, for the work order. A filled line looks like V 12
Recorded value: V 120
